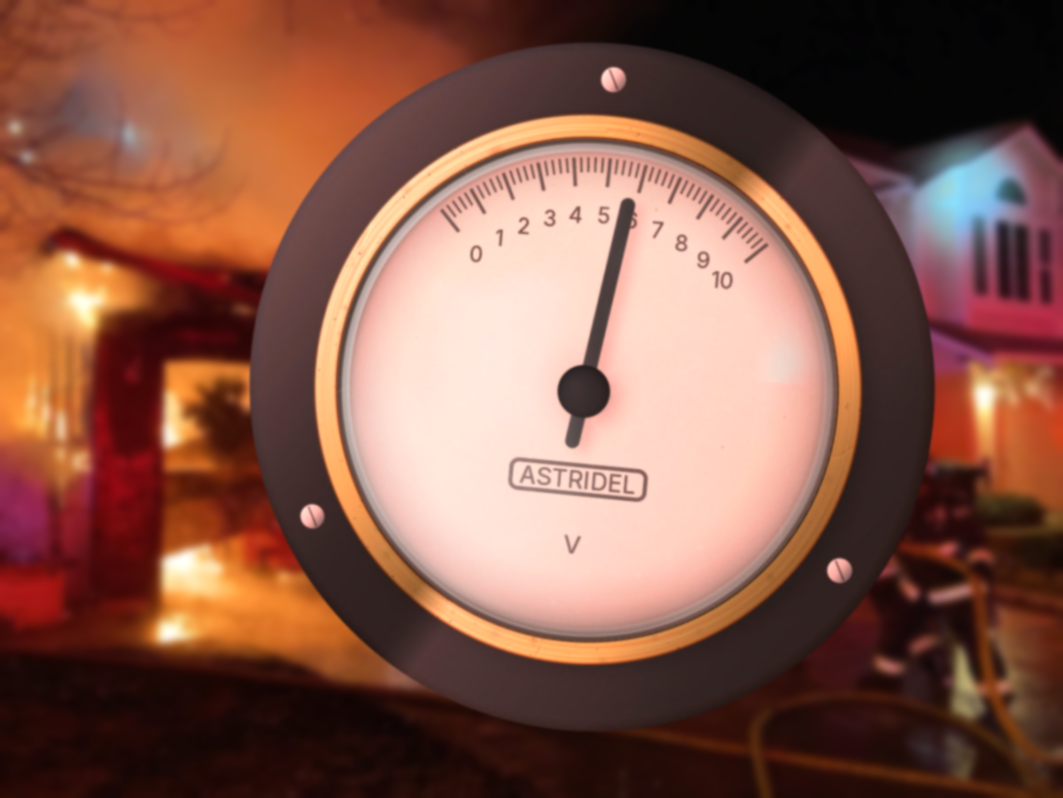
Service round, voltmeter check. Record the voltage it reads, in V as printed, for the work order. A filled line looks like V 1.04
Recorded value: V 5.8
